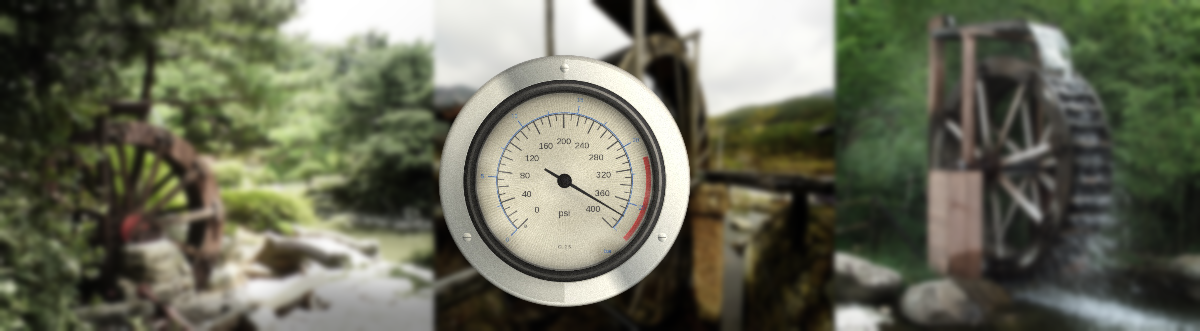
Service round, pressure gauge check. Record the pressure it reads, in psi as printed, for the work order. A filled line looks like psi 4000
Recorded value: psi 380
